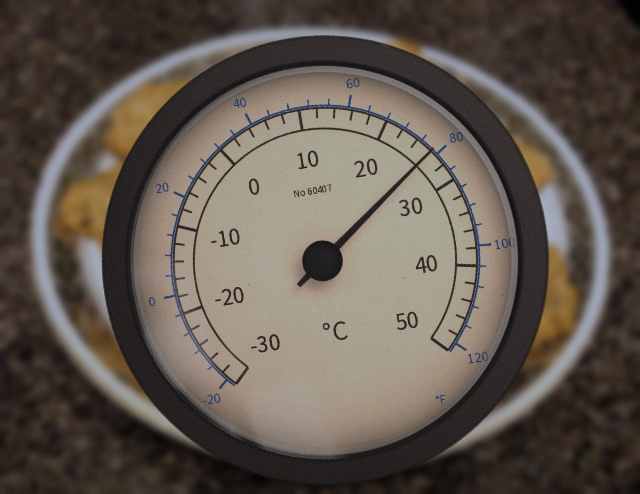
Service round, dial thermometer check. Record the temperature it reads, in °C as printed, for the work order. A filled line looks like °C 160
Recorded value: °C 26
